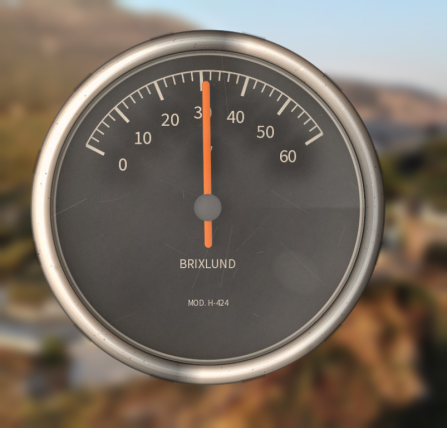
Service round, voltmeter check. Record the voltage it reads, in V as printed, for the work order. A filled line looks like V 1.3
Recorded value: V 31
